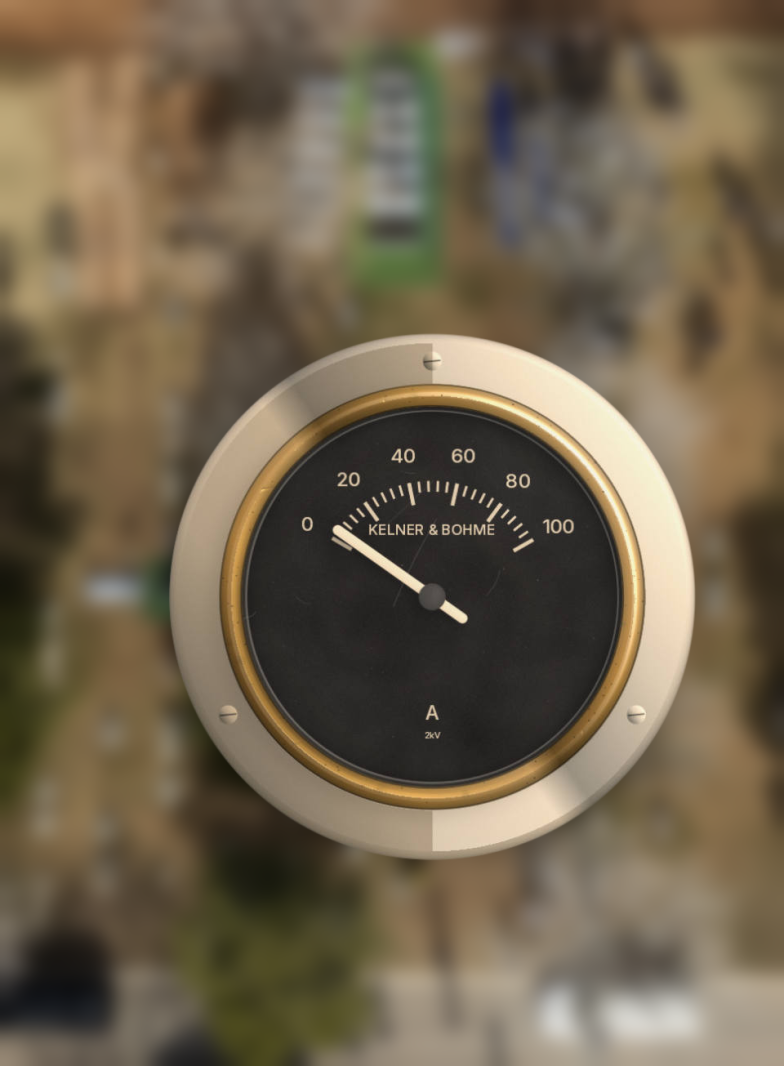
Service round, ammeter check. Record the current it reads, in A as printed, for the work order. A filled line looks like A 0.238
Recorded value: A 4
